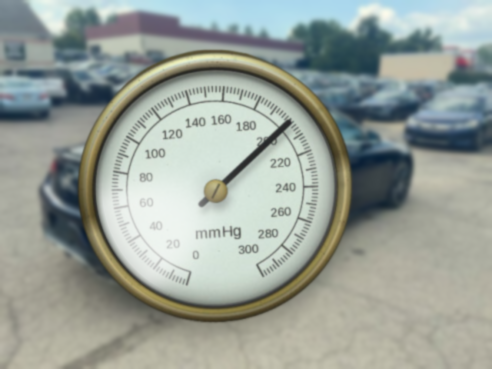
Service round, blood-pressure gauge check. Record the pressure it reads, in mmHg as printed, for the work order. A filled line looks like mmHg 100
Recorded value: mmHg 200
